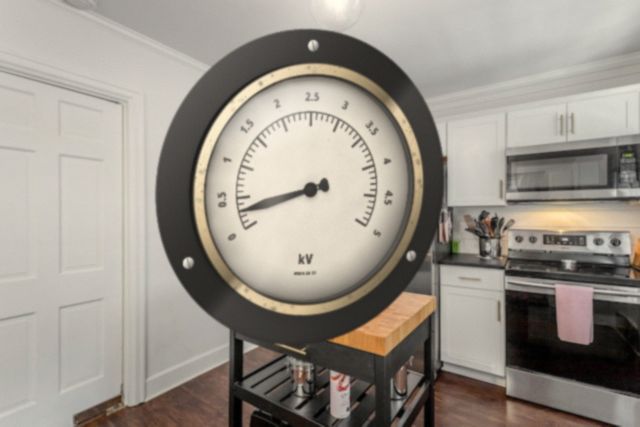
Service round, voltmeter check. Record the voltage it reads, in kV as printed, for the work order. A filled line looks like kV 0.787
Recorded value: kV 0.3
